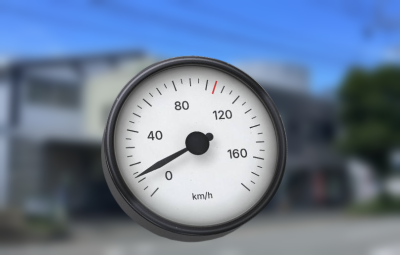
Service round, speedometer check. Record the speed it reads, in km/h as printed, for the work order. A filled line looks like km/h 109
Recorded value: km/h 12.5
